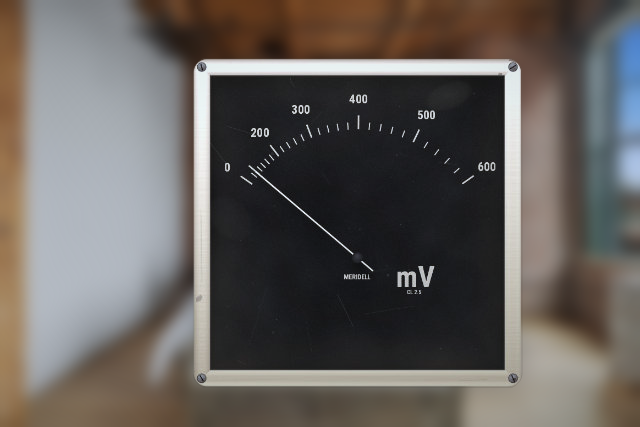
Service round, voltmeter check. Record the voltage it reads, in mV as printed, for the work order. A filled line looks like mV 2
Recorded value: mV 100
